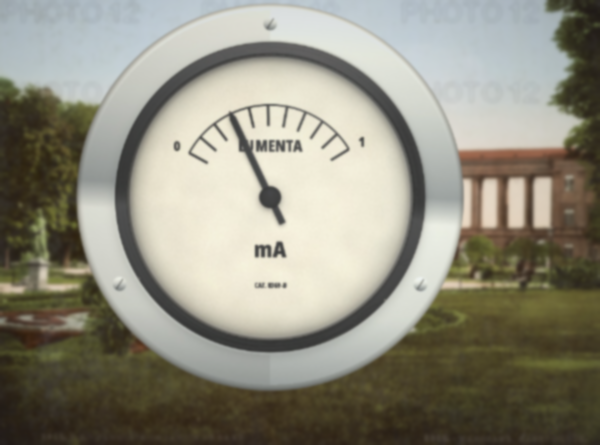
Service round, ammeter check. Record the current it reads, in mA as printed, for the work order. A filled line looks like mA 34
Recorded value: mA 0.3
